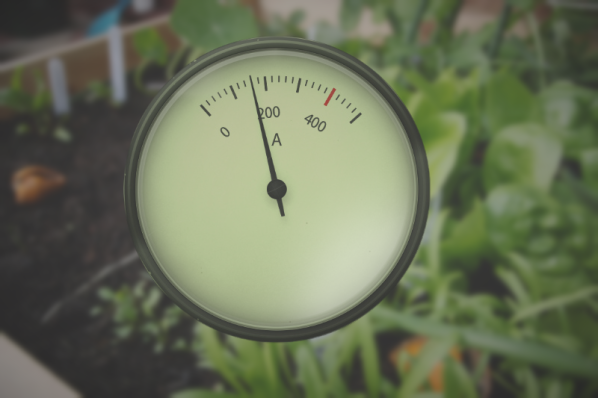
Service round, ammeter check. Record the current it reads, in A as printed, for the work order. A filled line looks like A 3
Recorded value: A 160
